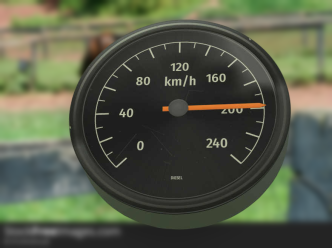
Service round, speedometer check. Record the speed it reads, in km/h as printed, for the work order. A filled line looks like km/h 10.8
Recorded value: km/h 200
